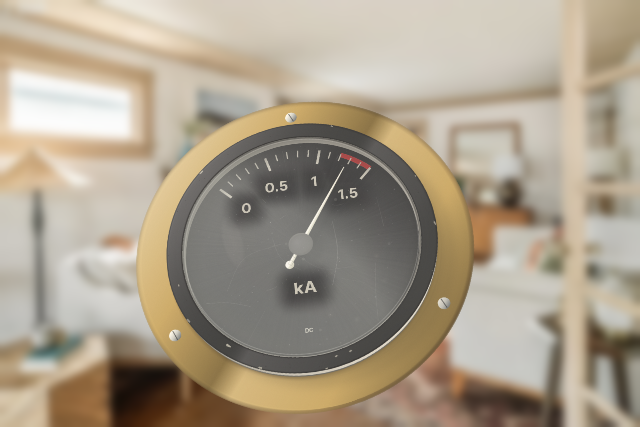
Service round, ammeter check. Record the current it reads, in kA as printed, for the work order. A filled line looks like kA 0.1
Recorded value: kA 1.3
